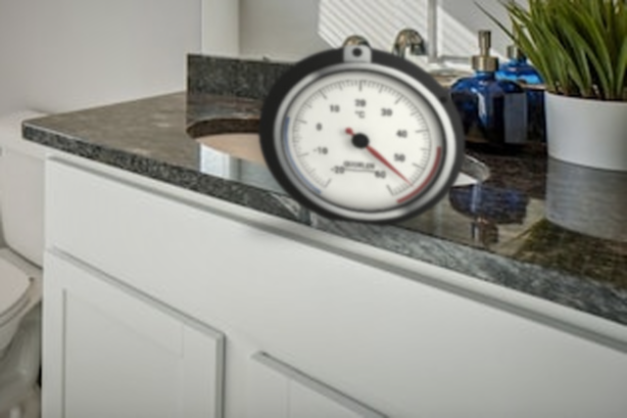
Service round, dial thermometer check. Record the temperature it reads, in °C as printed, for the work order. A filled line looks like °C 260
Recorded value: °C 55
